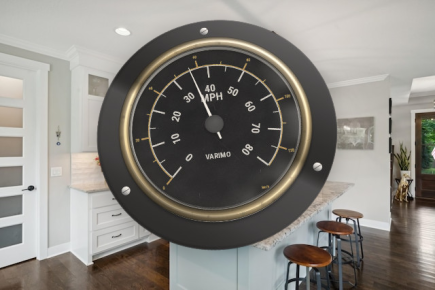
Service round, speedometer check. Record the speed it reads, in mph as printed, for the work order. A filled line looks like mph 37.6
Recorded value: mph 35
